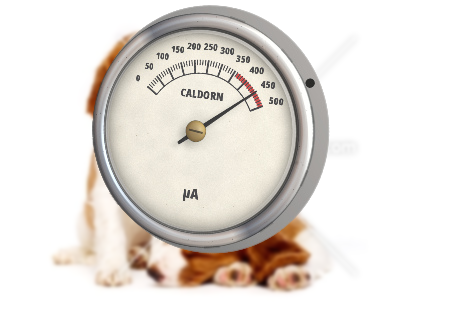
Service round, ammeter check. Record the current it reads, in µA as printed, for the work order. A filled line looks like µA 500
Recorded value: µA 450
